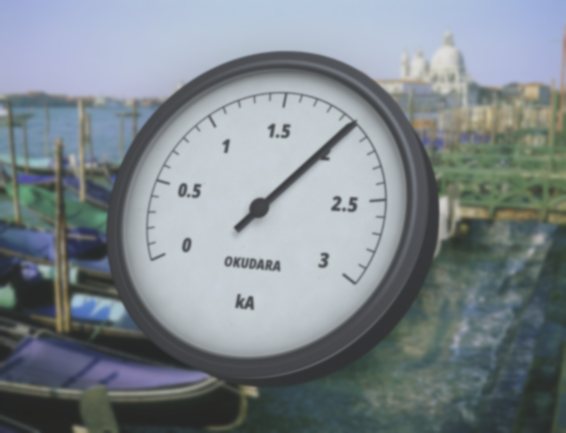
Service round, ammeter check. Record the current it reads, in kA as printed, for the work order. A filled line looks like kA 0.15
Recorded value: kA 2
